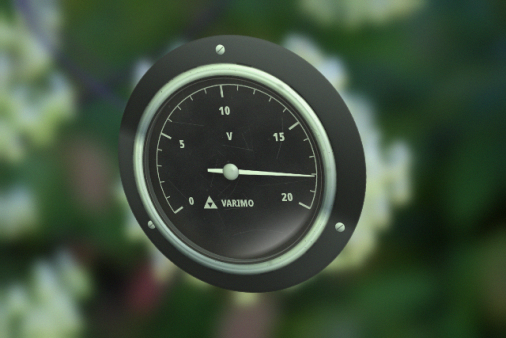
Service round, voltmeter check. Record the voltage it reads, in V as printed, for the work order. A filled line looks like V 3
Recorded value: V 18
